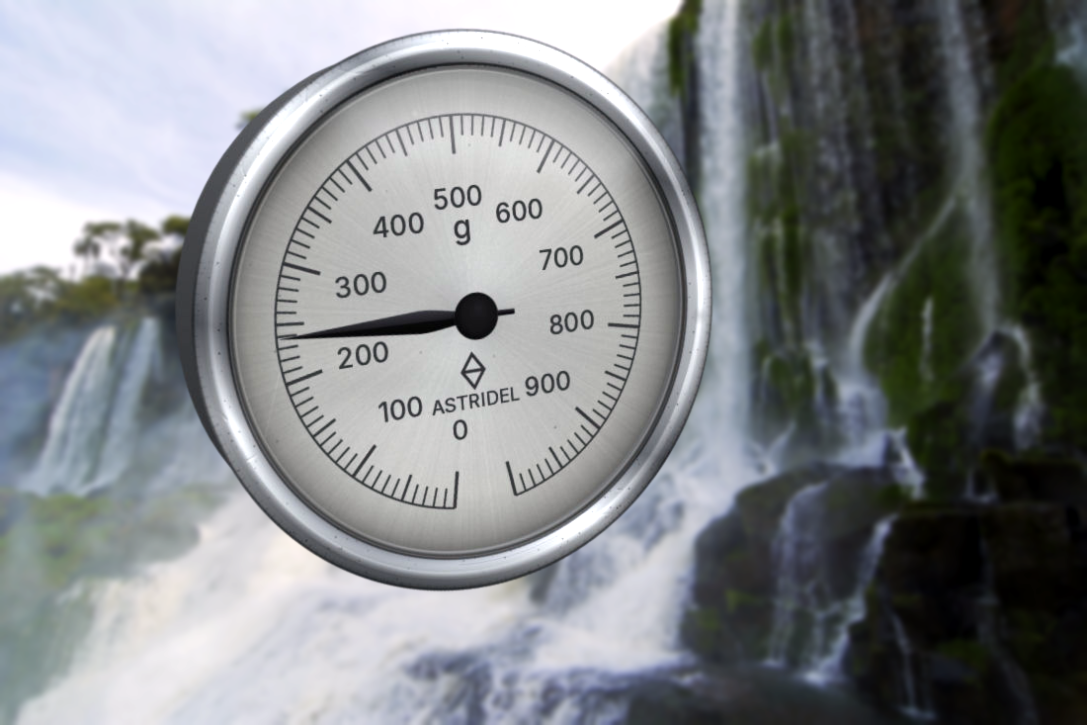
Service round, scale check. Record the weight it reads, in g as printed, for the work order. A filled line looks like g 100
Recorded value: g 240
